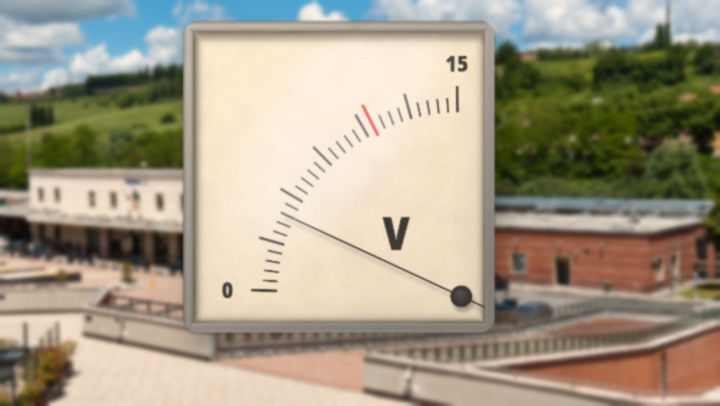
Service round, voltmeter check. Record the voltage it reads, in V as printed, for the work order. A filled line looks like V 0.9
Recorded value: V 4
